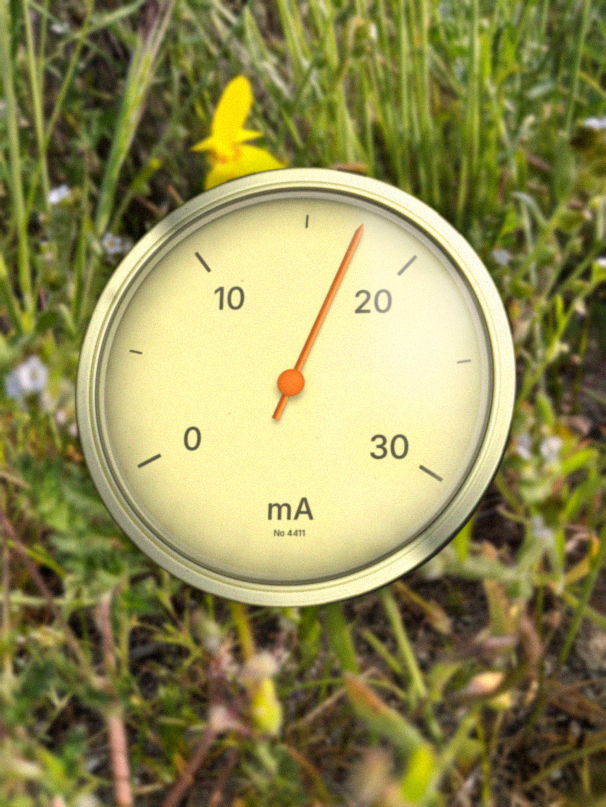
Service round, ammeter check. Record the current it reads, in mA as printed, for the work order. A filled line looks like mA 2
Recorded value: mA 17.5
